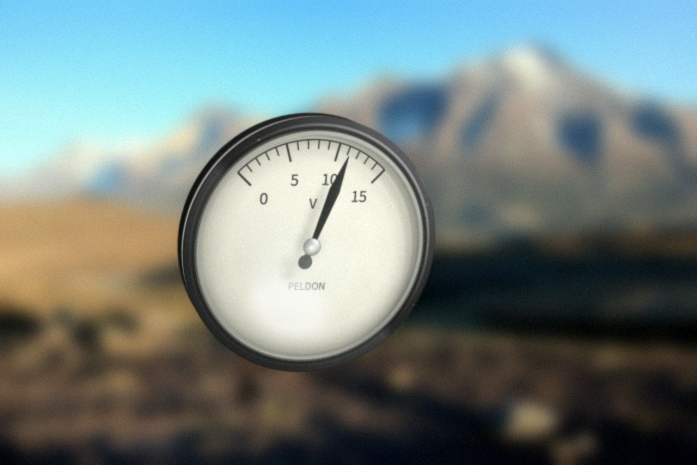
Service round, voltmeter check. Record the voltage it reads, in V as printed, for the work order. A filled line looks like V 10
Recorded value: V 11
